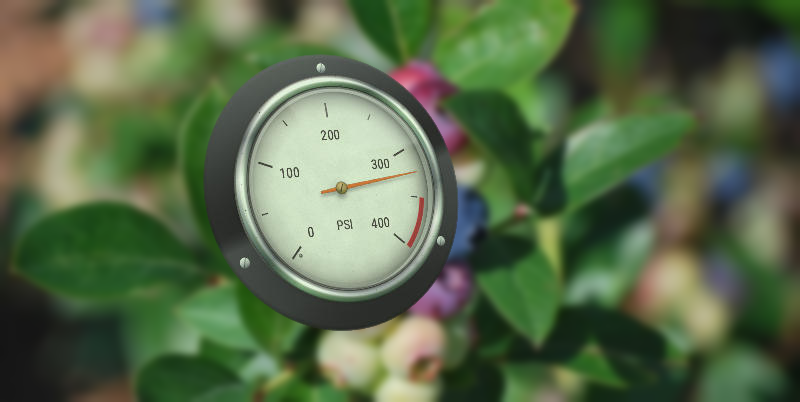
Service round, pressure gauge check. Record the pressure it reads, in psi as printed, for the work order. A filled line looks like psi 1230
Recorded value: psi 325
